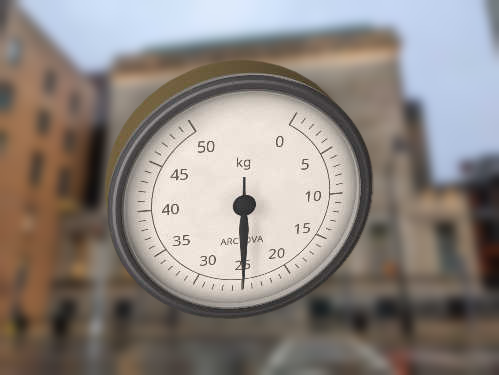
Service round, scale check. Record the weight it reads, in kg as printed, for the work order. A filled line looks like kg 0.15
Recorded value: kg 25
